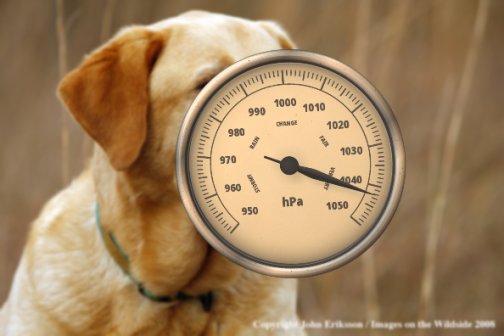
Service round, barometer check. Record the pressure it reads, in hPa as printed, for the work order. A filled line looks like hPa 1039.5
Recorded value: hPa 1042
